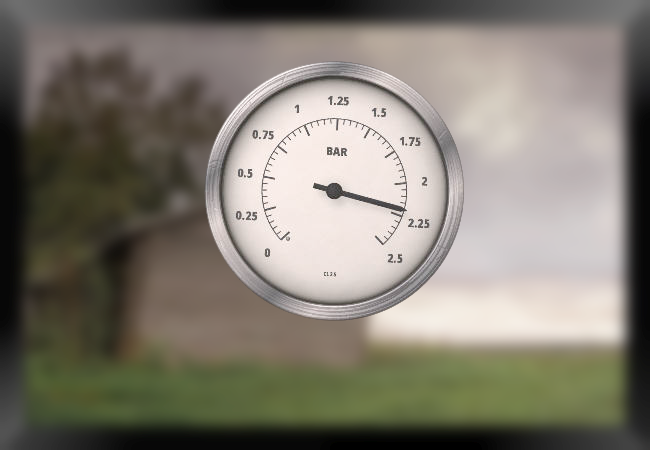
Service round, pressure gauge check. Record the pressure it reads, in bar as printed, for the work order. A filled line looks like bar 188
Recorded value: bar 2.2
